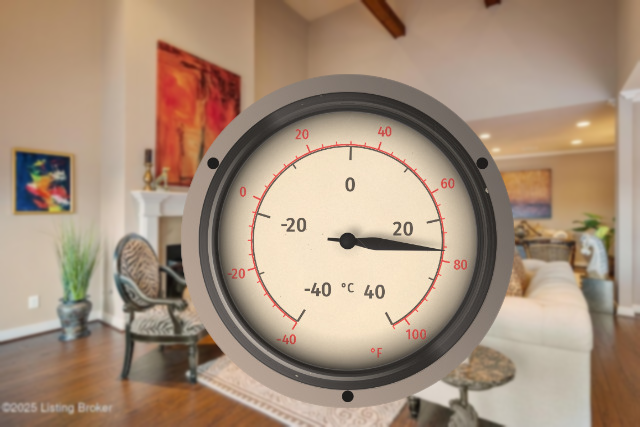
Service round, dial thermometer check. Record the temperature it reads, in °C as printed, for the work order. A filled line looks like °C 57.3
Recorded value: °C 25
